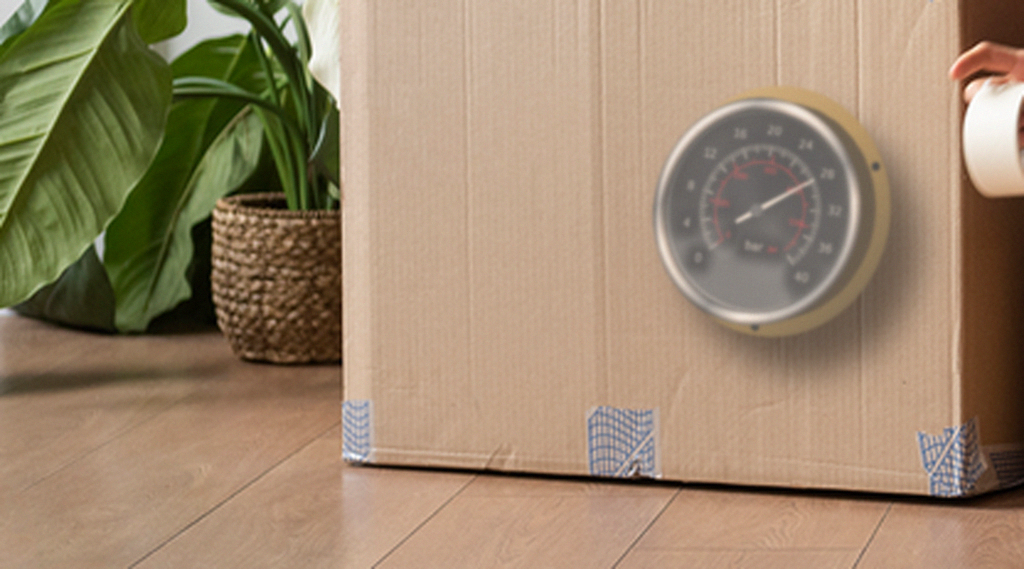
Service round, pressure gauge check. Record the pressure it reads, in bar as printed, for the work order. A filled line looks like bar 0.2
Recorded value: bar 28
